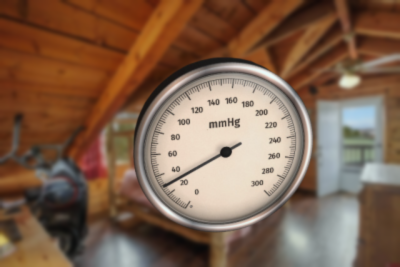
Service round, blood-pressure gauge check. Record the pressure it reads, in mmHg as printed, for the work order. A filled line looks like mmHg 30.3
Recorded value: mmHg 30
